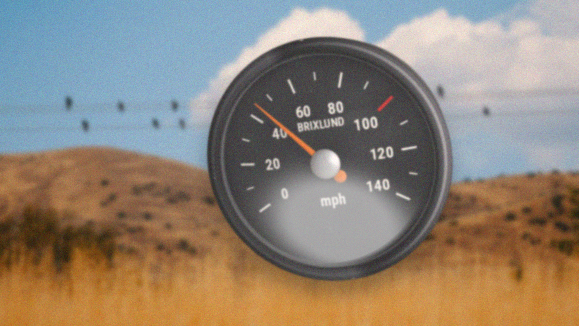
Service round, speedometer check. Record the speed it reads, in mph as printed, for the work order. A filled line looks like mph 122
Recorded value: mph 45
